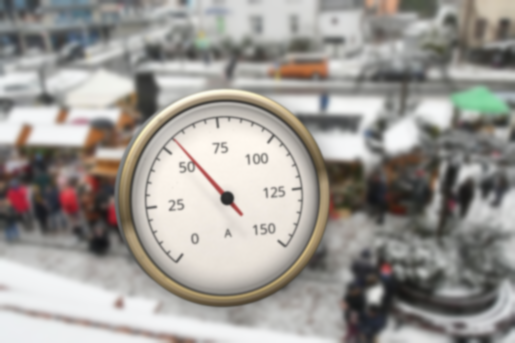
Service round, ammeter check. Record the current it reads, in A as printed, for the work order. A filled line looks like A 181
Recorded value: A 55
